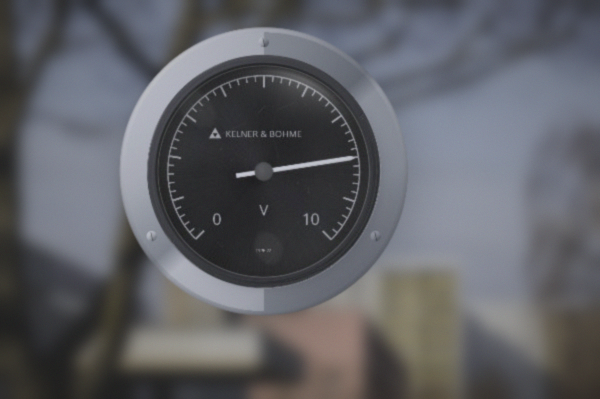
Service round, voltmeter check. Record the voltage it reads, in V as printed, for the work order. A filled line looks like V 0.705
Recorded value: V 8
